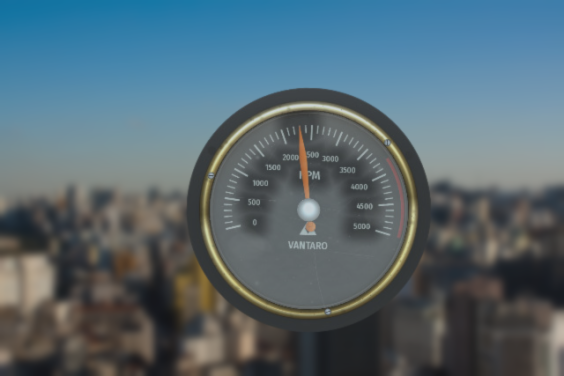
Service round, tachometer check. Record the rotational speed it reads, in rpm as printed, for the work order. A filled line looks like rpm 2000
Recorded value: rpm 2300
